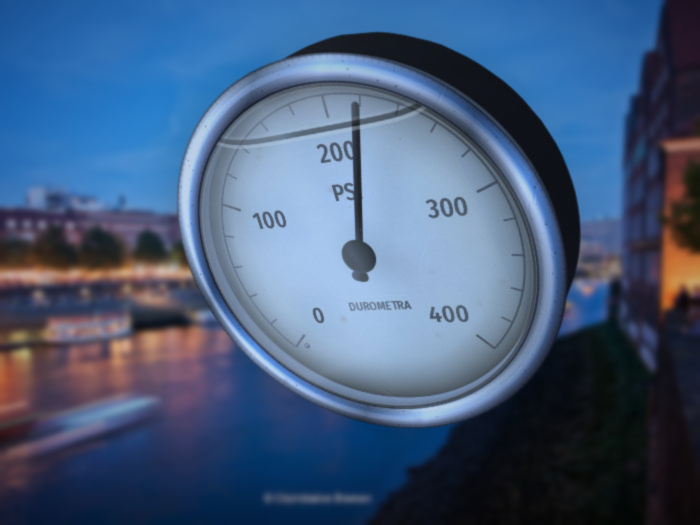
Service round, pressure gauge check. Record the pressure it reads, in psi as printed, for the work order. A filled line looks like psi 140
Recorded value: psi 220
